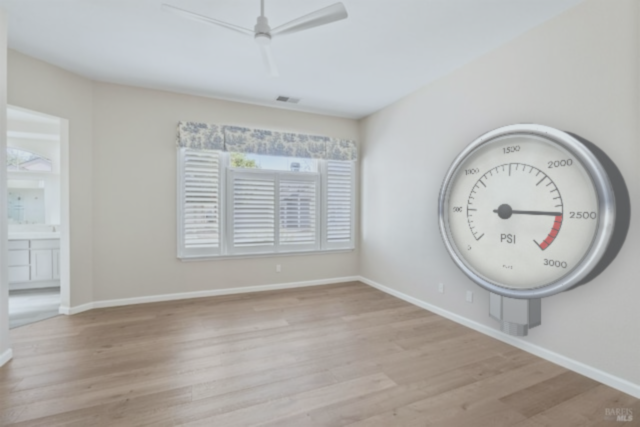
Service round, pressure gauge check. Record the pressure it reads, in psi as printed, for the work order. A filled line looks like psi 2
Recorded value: psi 2500
